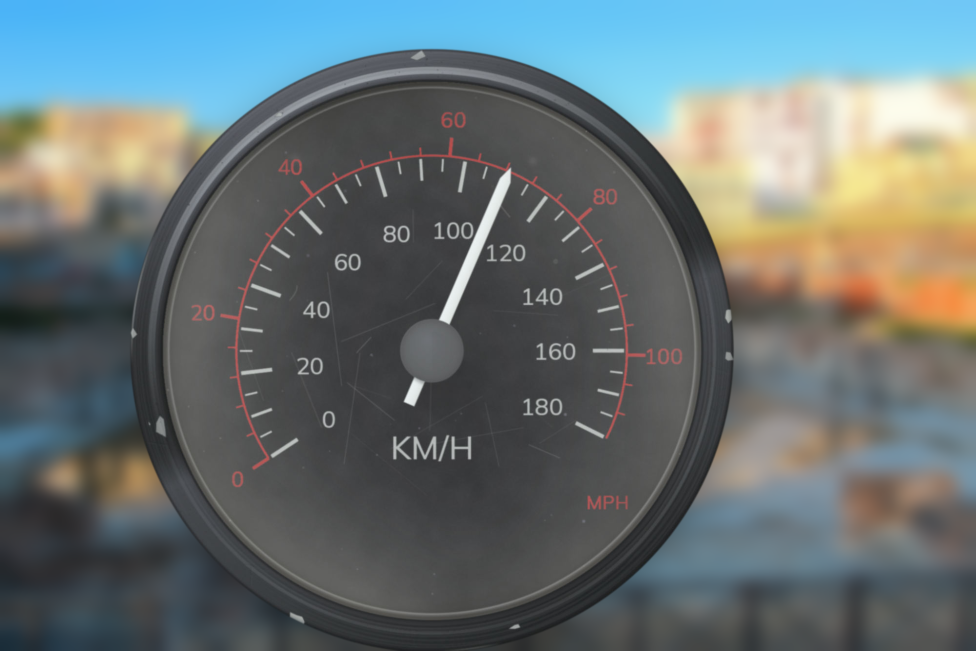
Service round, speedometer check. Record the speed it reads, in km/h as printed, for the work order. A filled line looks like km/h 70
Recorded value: km/h 110
